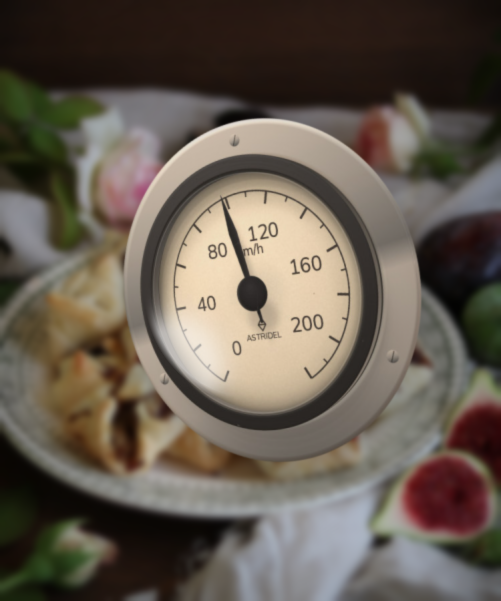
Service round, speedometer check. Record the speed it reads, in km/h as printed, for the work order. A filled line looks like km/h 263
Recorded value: km/h 100
